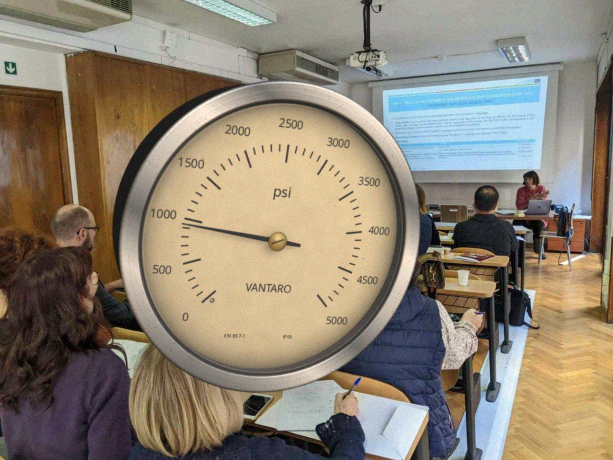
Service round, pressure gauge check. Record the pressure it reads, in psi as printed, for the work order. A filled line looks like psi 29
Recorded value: psi 950
